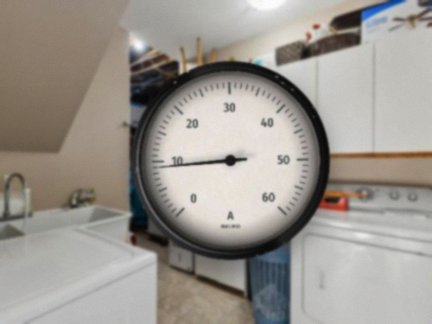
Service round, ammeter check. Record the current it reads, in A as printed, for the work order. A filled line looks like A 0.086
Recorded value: A 9
